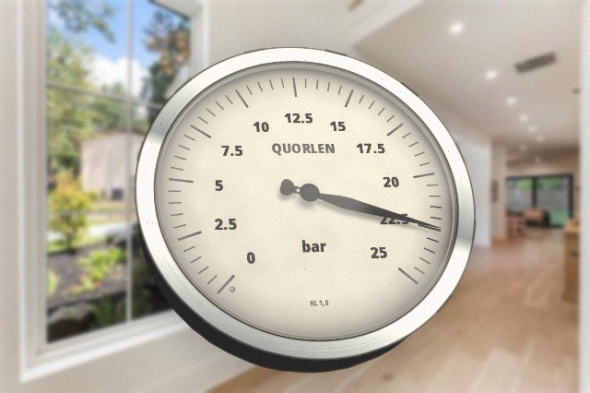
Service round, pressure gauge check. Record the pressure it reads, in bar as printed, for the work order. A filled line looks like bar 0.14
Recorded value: bar 22.5
